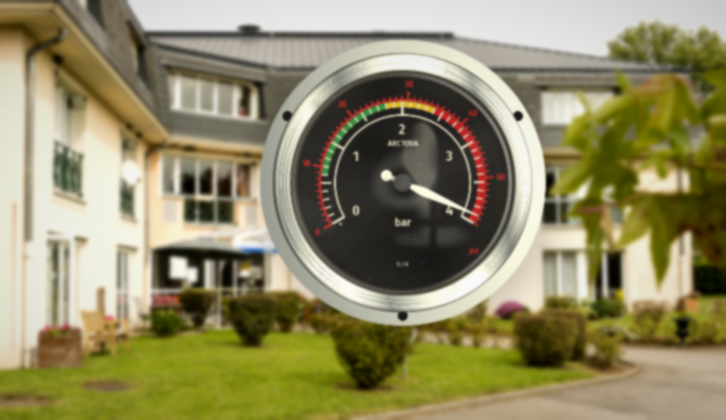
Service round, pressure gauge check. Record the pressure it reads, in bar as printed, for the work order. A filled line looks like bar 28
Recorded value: bar 3.9
